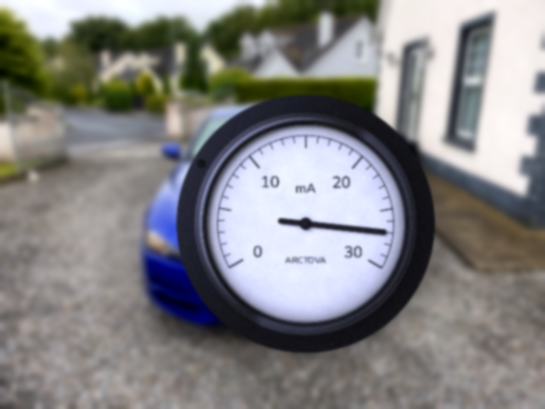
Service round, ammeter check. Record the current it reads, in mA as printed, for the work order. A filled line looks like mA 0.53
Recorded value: mA 27
